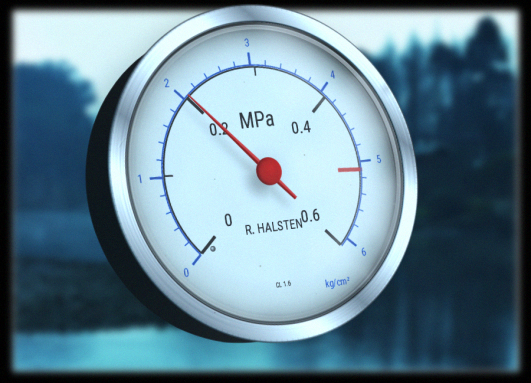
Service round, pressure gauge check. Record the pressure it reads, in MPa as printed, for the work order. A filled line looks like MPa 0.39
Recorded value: MPa 0.2
